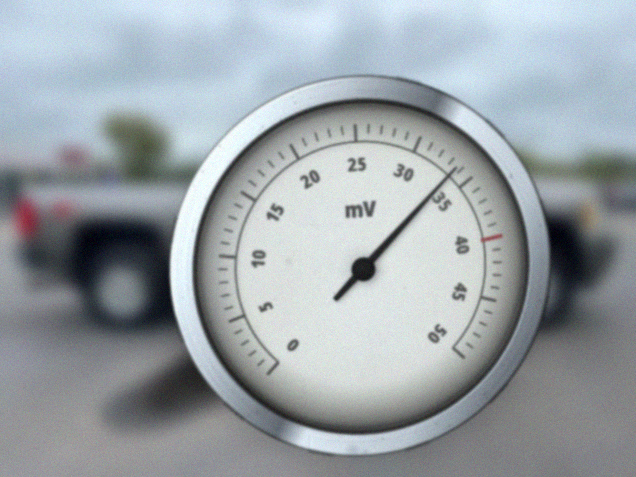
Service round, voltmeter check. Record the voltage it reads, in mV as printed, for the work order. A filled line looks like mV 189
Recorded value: mV 33.5
